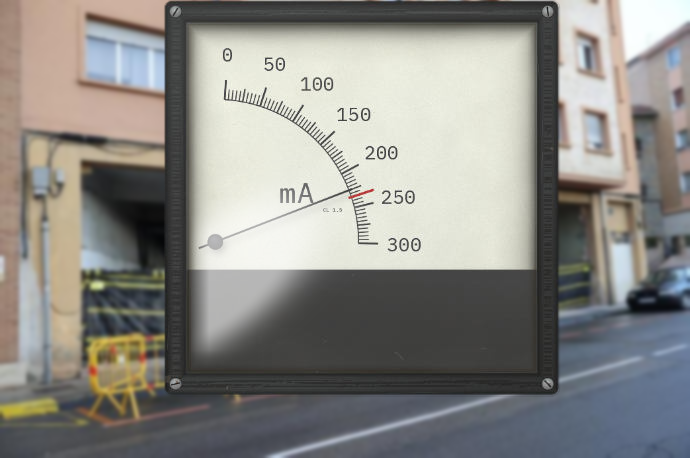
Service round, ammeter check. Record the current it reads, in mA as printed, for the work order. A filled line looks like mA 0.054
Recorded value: mA 225
